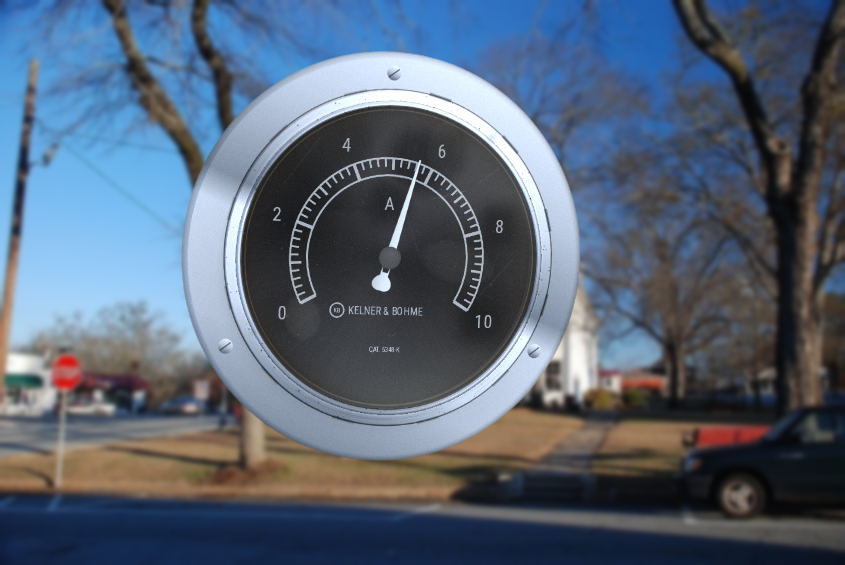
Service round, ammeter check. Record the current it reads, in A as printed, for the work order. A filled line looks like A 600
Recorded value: A 5.6
